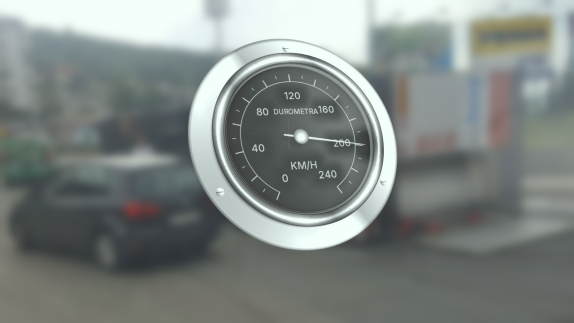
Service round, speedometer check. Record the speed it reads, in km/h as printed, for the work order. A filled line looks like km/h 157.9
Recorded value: km/h 200
